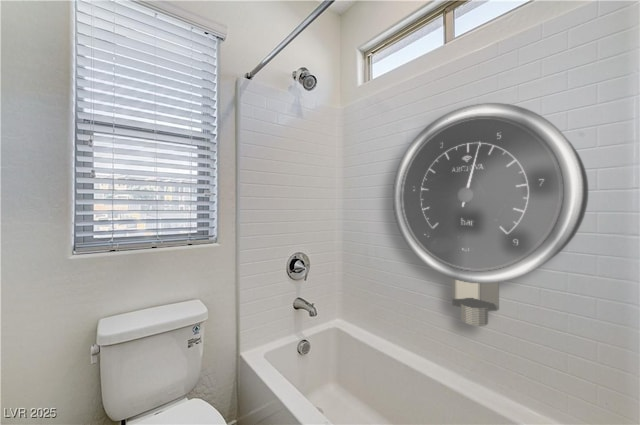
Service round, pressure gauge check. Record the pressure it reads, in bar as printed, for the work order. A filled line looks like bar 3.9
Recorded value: bar 4.5
